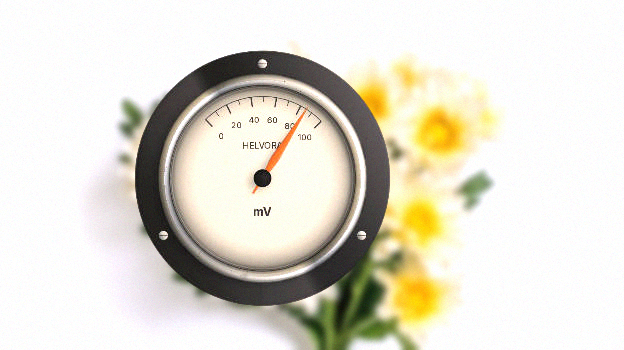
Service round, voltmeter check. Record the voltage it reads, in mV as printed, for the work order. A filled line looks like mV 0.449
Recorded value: mV 85
